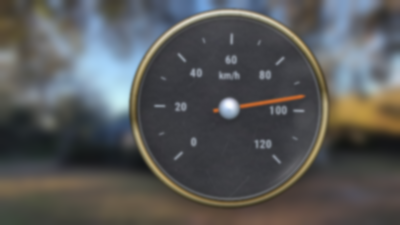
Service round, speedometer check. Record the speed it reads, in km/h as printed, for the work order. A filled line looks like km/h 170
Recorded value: km/h 95
